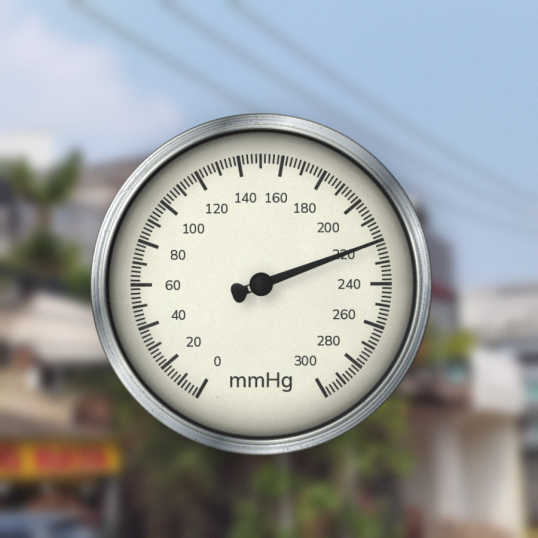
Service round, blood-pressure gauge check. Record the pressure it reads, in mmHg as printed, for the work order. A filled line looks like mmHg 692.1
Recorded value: mmHg 220
